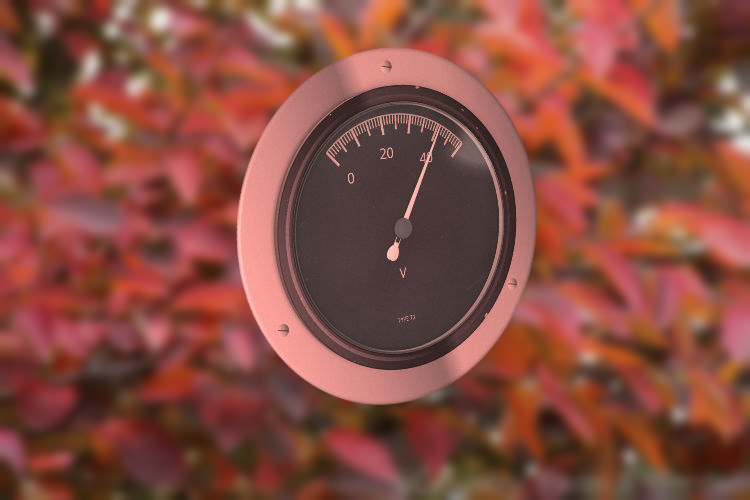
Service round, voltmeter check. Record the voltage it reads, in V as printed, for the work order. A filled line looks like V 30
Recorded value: V 40
